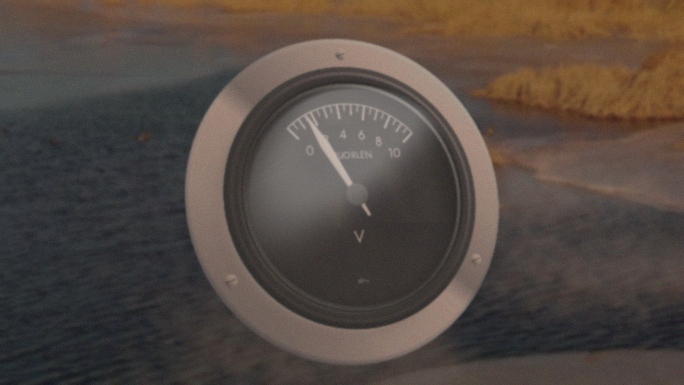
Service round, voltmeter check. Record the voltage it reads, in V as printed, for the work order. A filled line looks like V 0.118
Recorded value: V 1.5
